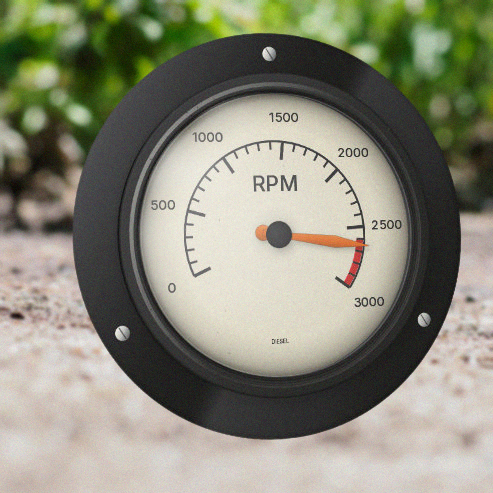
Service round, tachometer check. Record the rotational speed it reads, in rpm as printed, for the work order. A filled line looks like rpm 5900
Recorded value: rpm 2650
